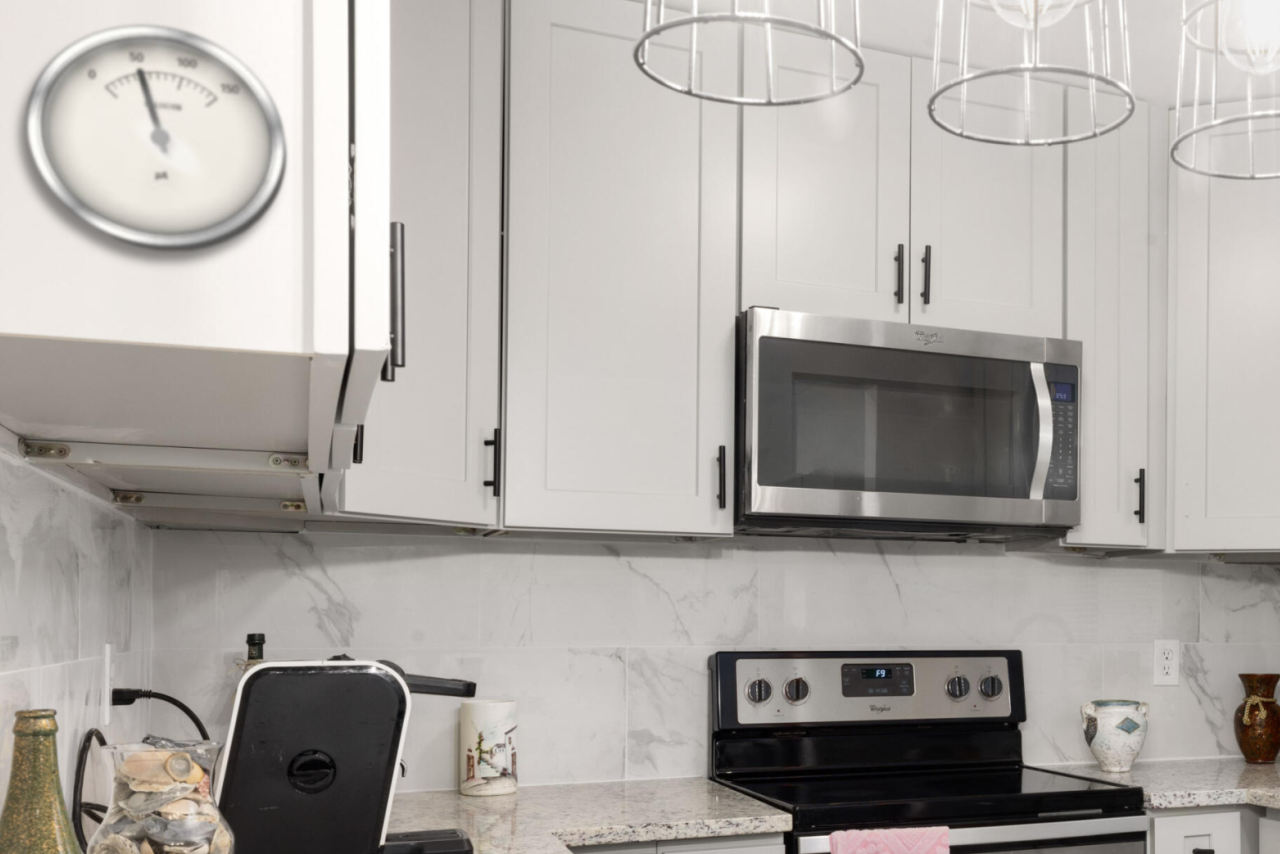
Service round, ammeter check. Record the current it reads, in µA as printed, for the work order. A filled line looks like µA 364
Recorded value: µA 50
